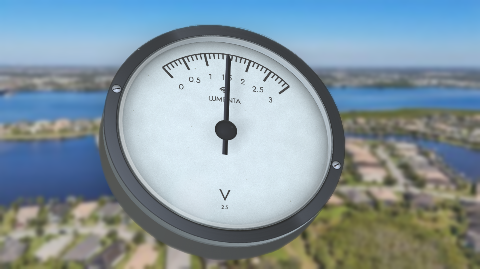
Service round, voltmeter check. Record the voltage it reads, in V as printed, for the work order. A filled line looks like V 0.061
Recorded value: V 1.5
